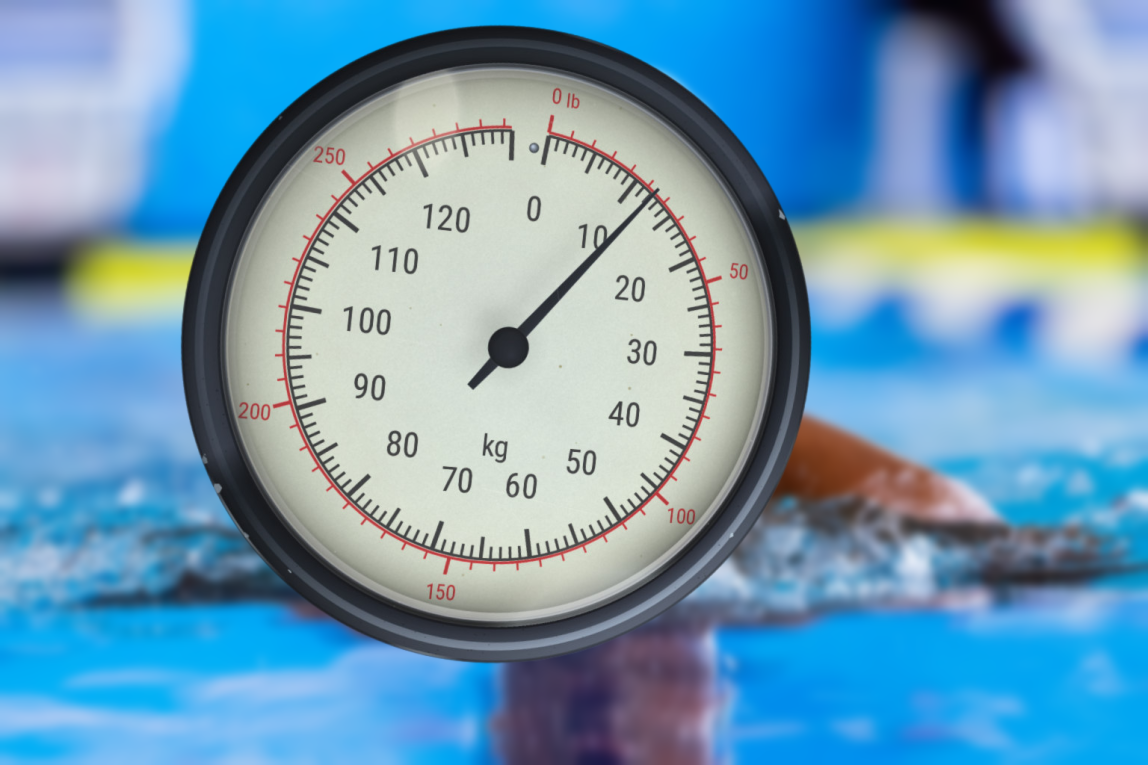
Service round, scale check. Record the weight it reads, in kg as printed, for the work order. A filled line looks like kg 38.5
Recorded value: kg 12
